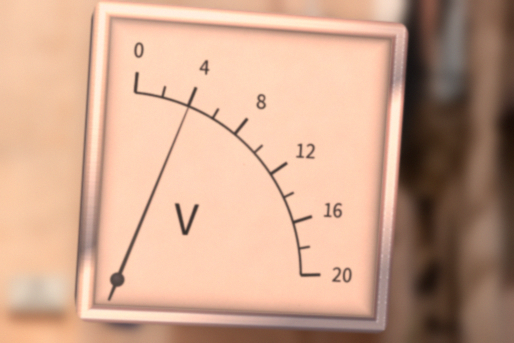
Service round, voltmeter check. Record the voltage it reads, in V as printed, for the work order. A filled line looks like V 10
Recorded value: V 4
